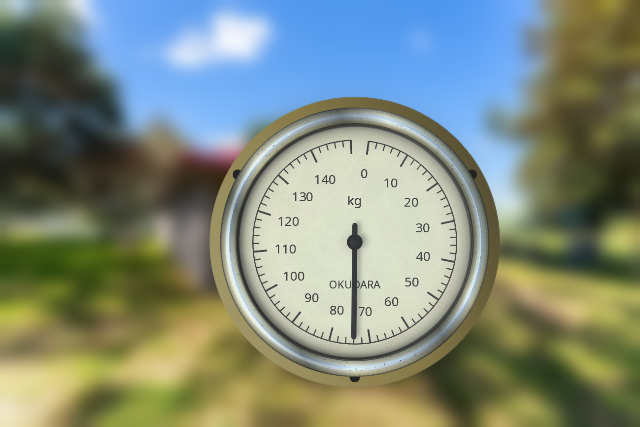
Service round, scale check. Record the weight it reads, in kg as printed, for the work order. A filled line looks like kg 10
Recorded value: kg 74
